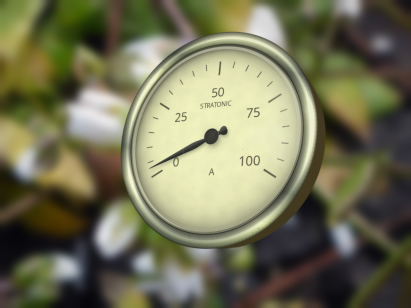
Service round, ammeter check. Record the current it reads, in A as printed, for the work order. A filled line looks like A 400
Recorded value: A 2.5
